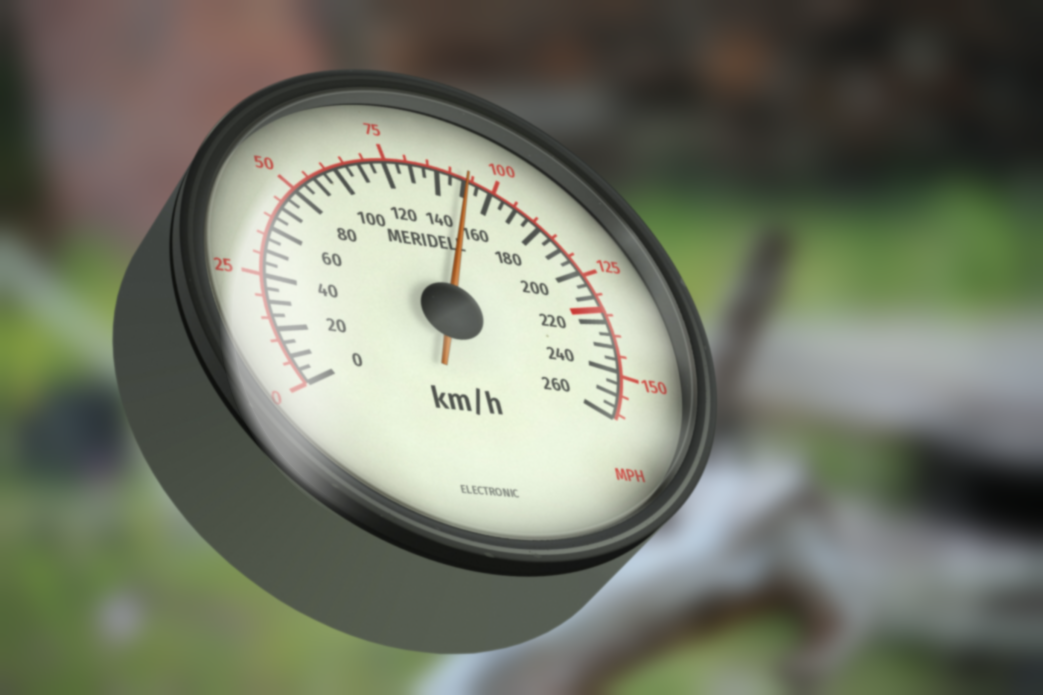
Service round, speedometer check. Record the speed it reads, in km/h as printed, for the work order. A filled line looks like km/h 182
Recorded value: km/h 150
